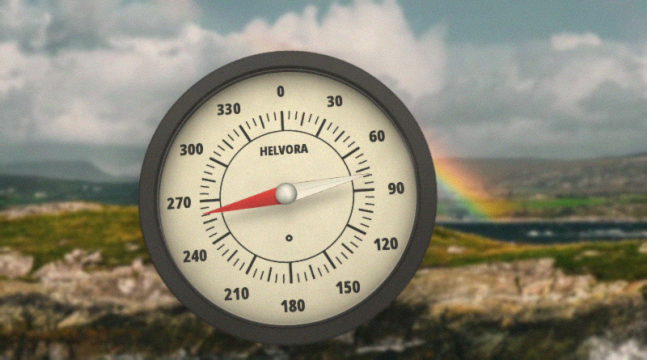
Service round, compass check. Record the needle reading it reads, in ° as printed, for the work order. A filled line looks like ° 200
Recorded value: ° 260
